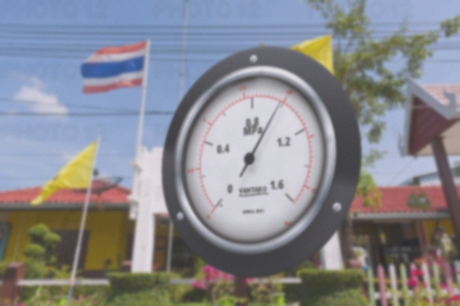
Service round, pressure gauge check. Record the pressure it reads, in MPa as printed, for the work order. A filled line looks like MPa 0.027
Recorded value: MPa 1
